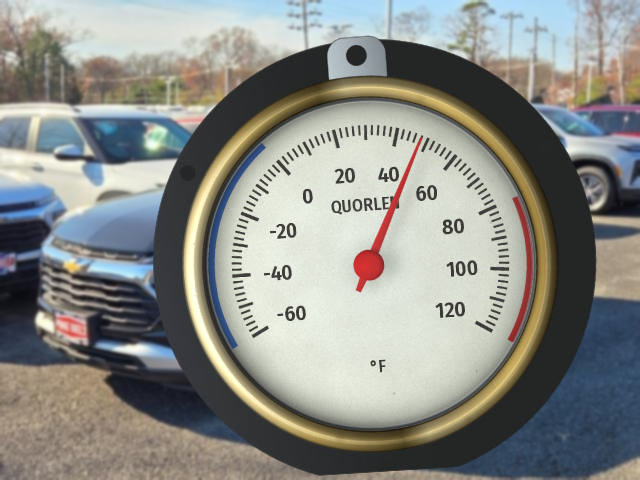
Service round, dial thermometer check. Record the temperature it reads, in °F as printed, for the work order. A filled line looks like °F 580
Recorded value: °F 48
